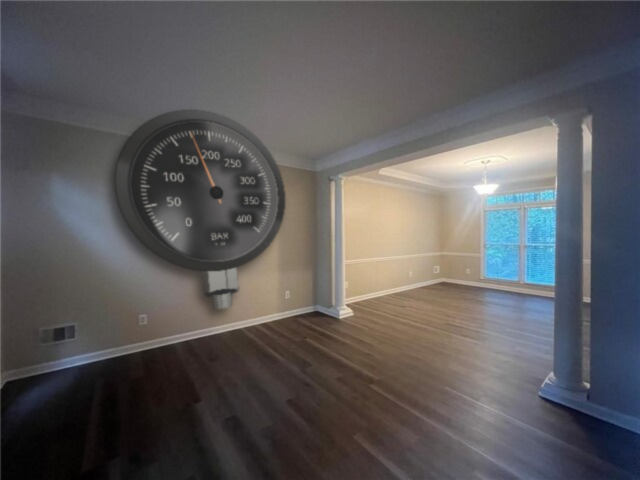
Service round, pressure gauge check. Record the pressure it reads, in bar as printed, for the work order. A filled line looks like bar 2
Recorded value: bar 175
